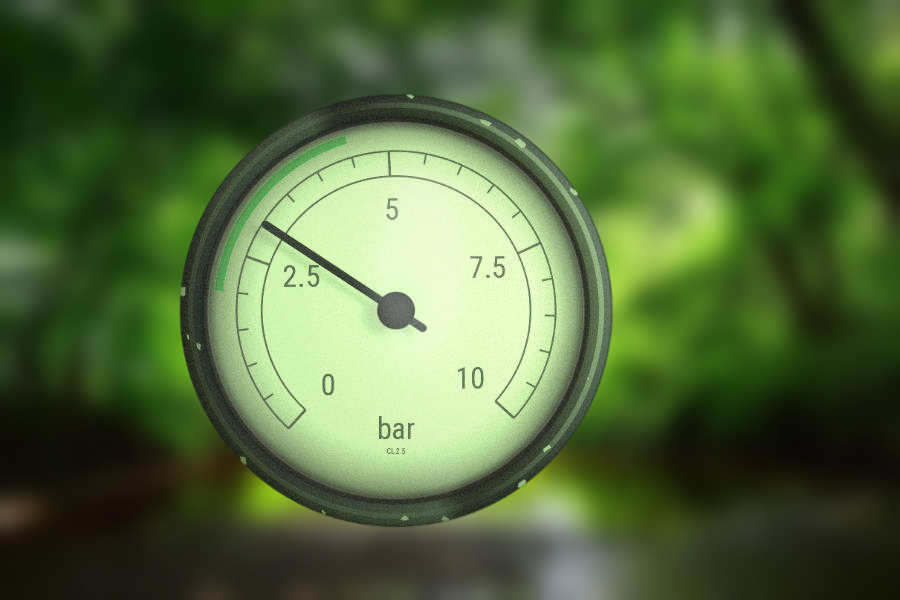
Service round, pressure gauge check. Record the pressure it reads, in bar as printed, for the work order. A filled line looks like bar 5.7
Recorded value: bar 3
